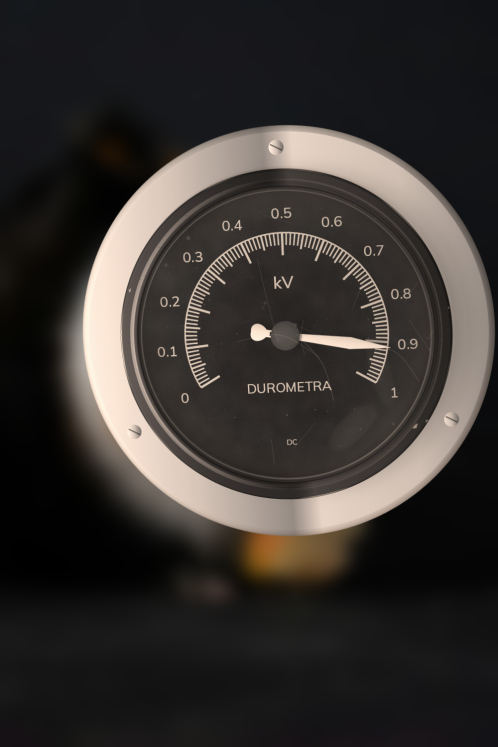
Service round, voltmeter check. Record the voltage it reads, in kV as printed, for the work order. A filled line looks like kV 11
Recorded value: kV 0.91
